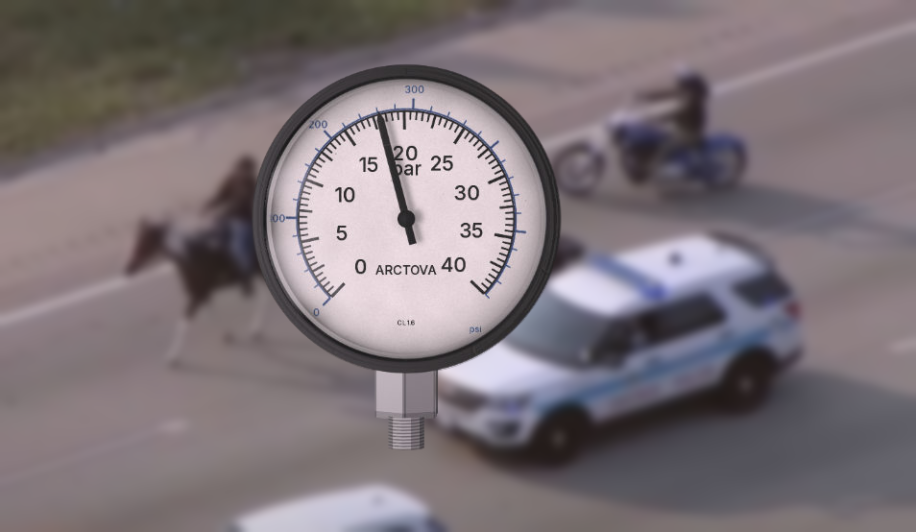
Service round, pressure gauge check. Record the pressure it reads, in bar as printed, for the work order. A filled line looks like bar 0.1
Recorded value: bar 18
